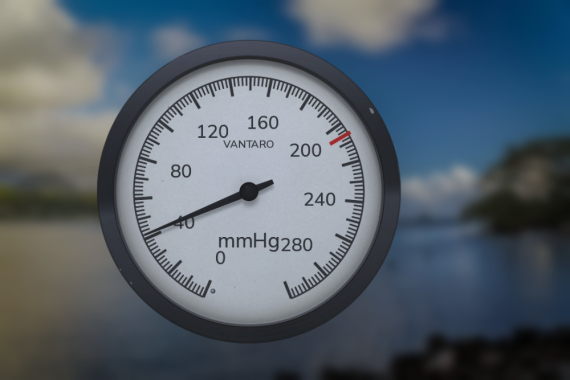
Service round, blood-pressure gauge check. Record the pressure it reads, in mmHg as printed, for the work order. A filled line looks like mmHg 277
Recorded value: mmHg 42
